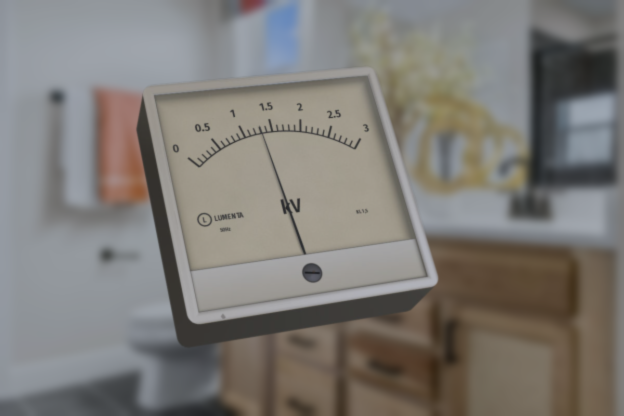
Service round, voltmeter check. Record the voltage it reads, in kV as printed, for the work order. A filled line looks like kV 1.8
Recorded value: kV 1.3
